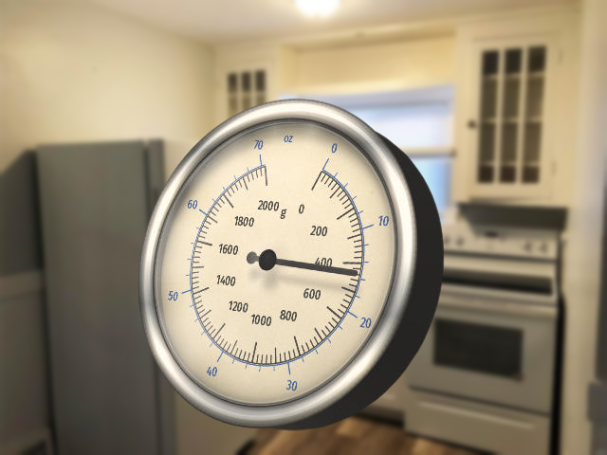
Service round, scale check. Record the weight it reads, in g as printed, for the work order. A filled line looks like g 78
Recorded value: g 440
